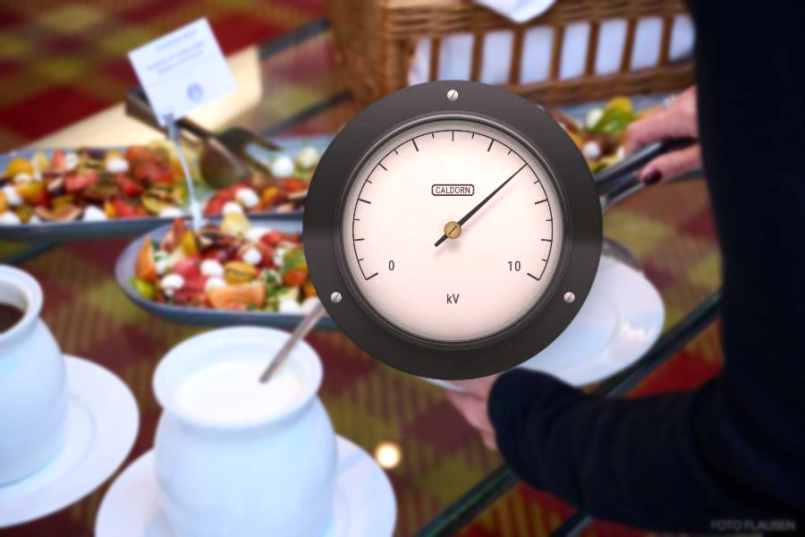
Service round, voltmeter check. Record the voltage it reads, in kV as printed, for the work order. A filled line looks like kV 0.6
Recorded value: kV 7
